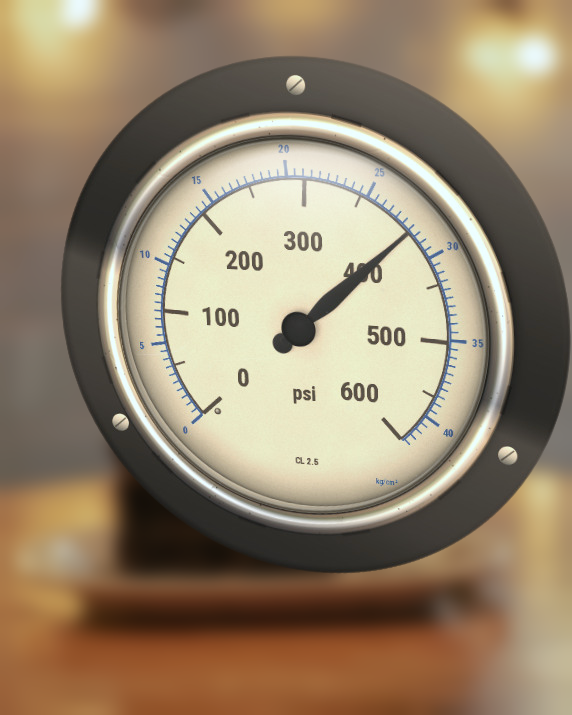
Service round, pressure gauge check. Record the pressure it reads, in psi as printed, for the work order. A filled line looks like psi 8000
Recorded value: psi 400
